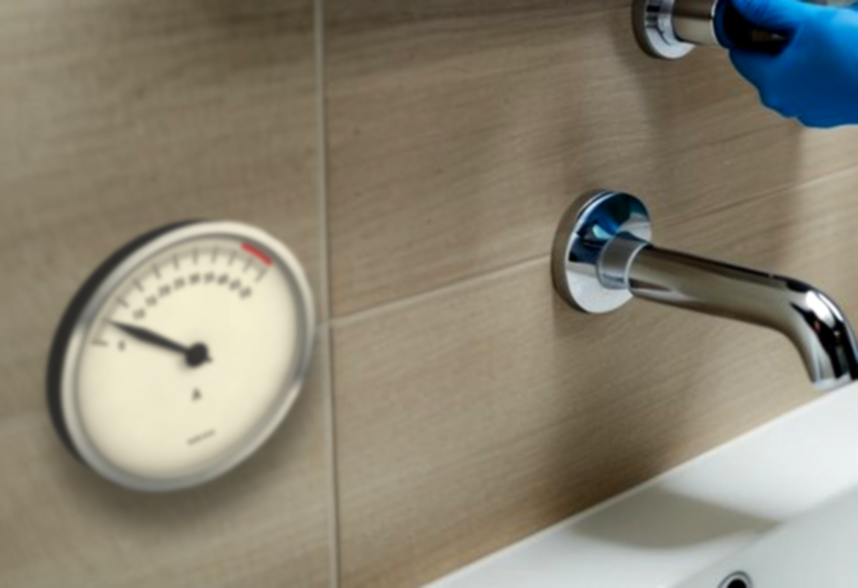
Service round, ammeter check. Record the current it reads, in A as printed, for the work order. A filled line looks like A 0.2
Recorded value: A 5
